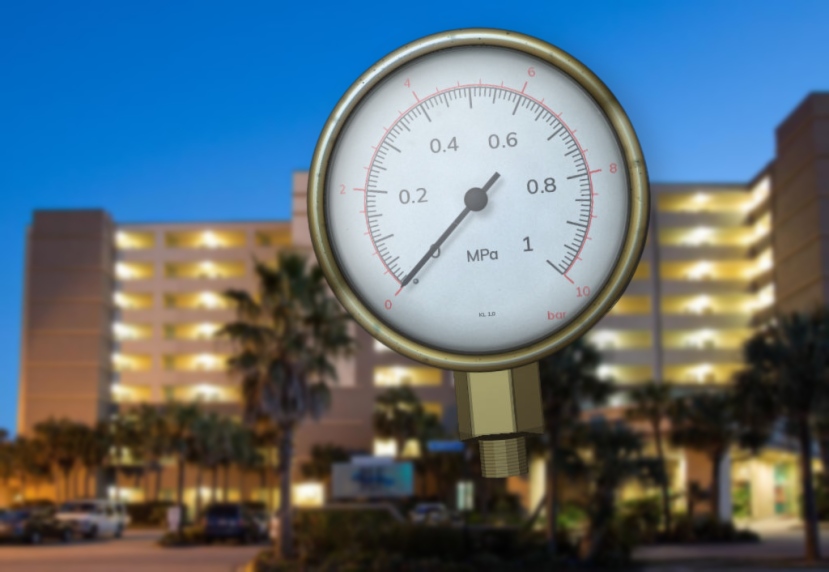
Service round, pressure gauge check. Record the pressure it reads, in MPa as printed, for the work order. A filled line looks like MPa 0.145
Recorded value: MPa 0
